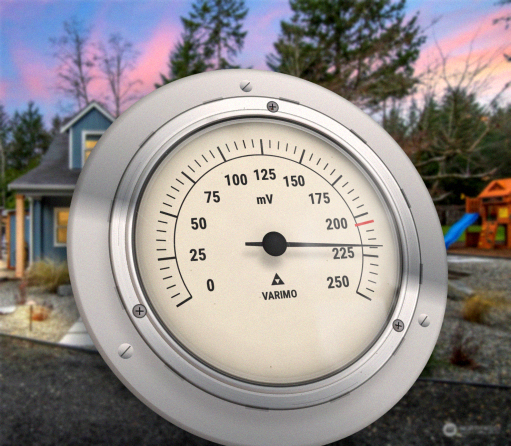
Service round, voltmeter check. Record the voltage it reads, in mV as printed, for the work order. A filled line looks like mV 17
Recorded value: mV 220
